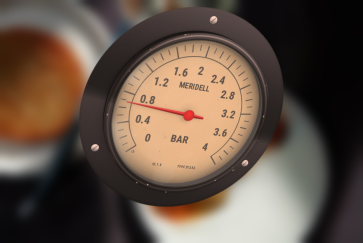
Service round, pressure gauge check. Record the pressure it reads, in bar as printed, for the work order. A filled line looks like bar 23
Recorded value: bar 0.7
